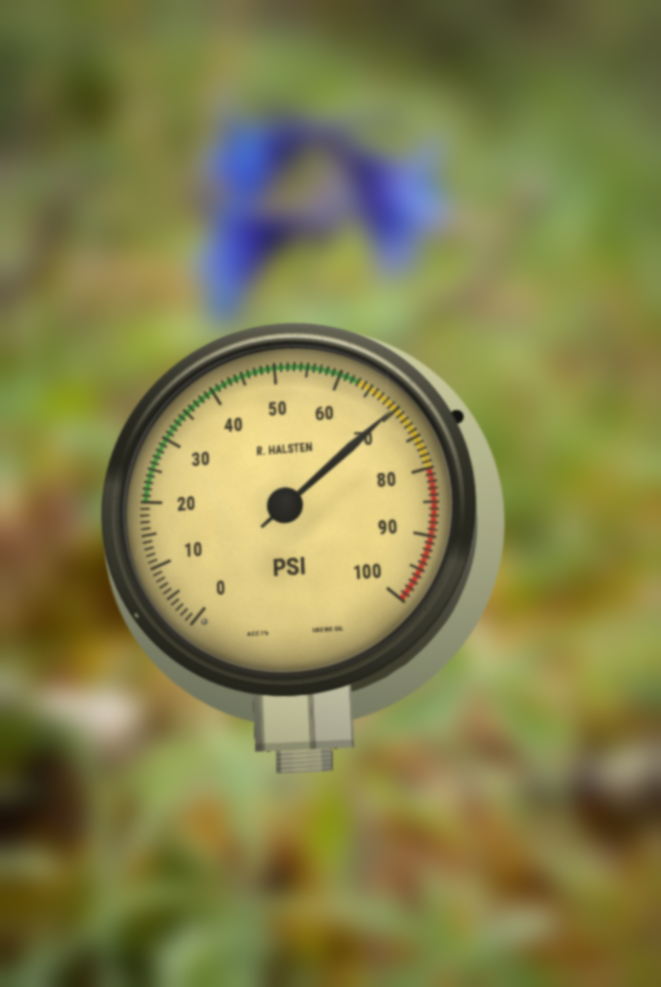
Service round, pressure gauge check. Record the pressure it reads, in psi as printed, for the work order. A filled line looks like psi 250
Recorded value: psi 70
